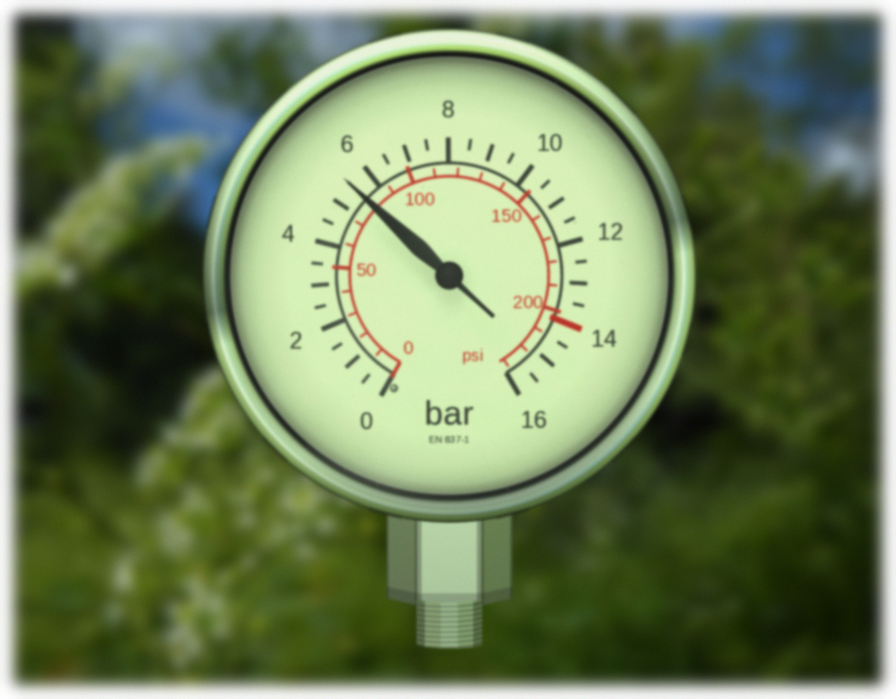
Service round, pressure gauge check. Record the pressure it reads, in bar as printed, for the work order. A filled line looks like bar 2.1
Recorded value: bar 5.5
